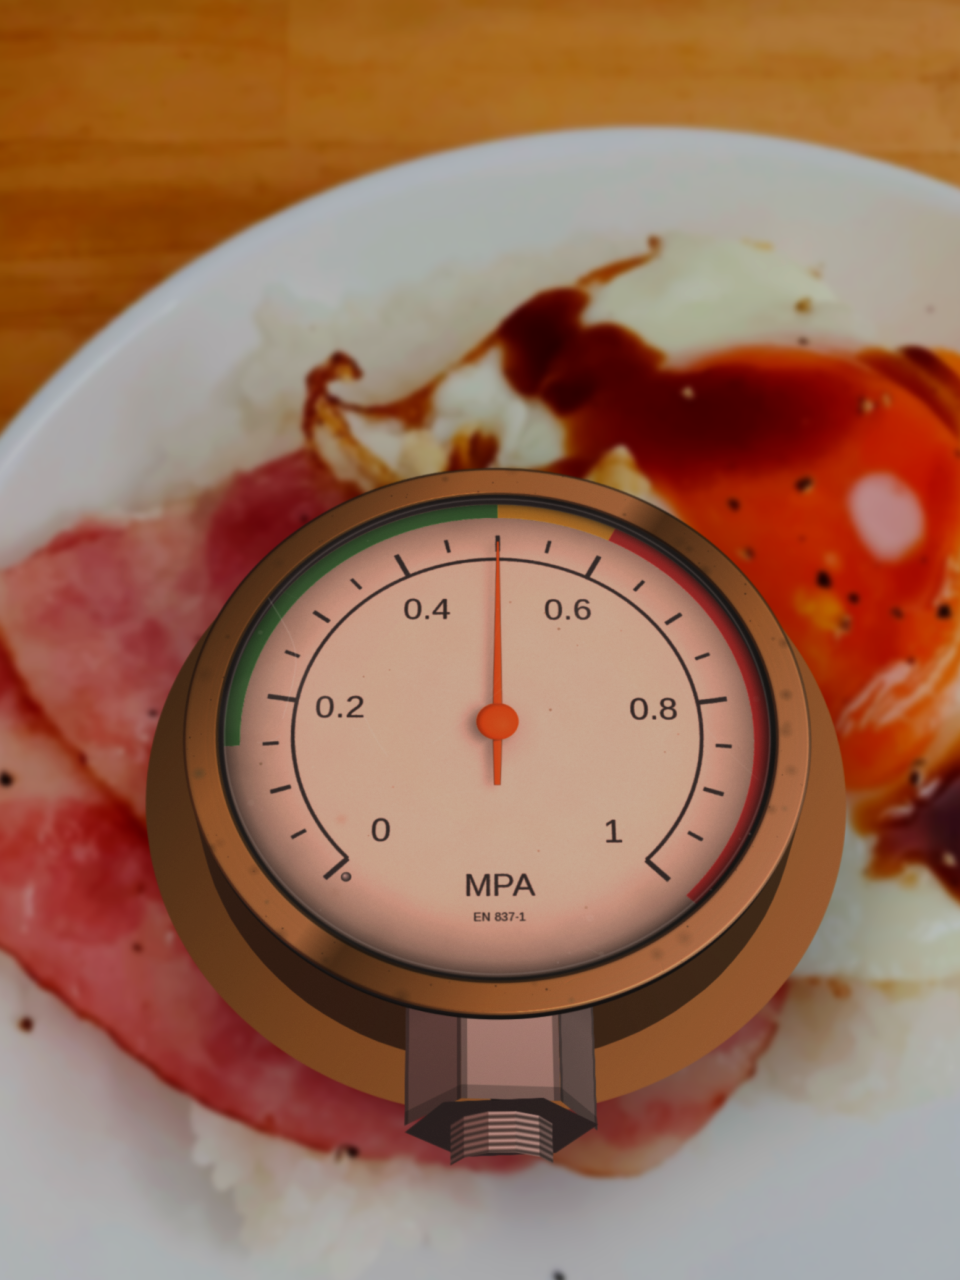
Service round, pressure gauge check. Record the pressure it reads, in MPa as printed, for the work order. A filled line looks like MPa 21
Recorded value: MPa 0.5
